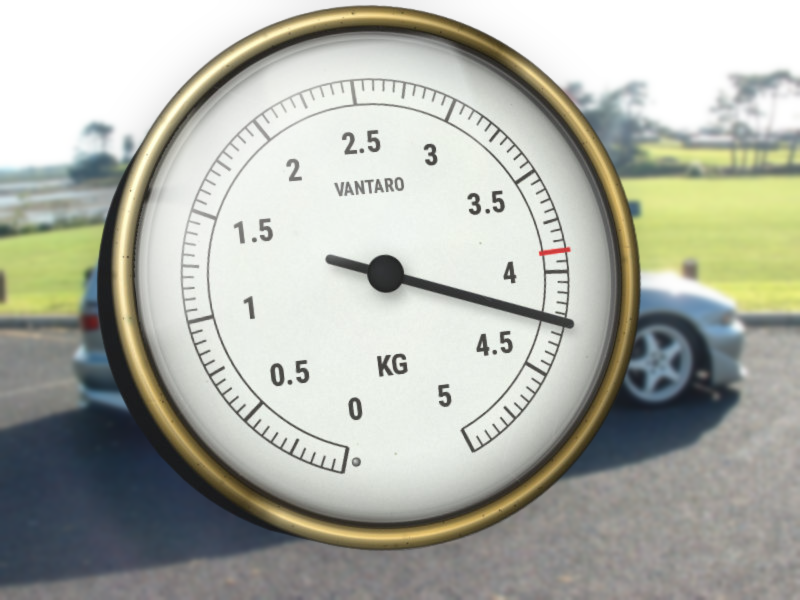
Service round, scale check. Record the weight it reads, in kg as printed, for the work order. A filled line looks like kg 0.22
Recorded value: kg 4.25
